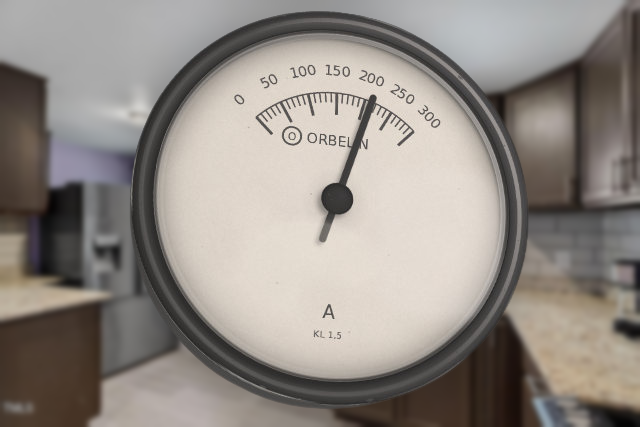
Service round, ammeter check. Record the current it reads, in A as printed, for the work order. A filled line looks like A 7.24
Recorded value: A 210
